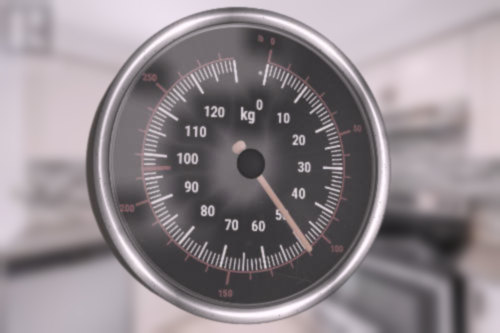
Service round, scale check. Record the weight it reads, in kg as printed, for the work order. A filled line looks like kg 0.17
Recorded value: kg 50
